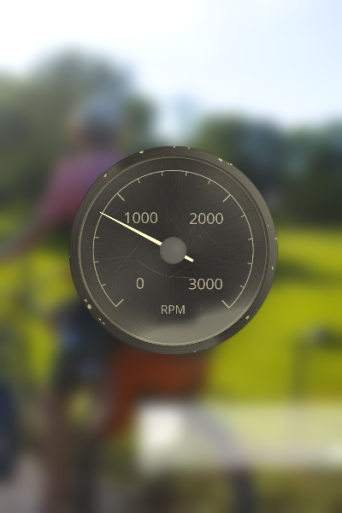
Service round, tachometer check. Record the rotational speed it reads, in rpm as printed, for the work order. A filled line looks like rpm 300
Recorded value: rpm 800
